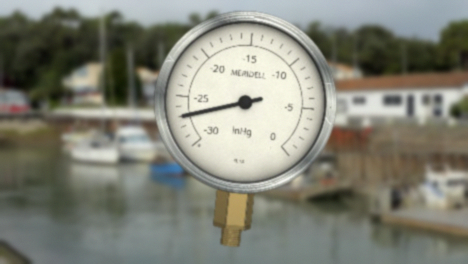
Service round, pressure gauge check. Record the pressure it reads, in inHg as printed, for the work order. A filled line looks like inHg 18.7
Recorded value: inHg -27
